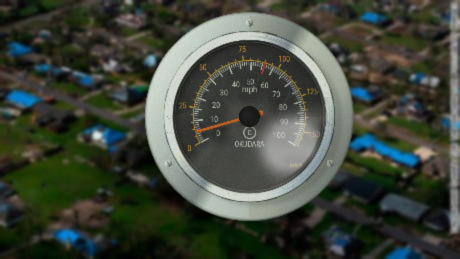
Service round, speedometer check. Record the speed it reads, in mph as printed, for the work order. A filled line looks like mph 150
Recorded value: mph 5
